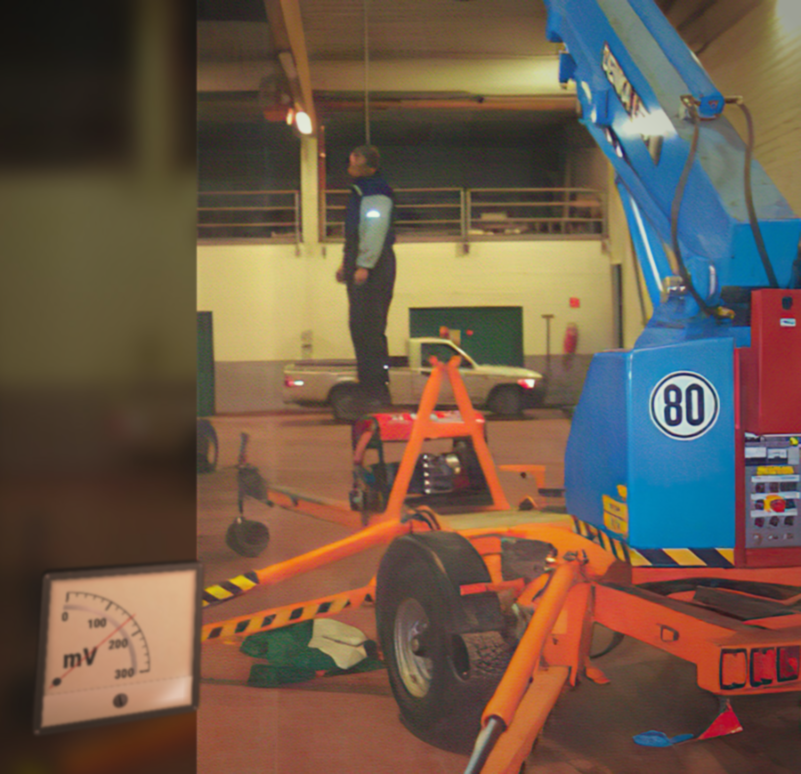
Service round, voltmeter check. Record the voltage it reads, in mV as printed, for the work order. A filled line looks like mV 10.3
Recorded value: mV 160
